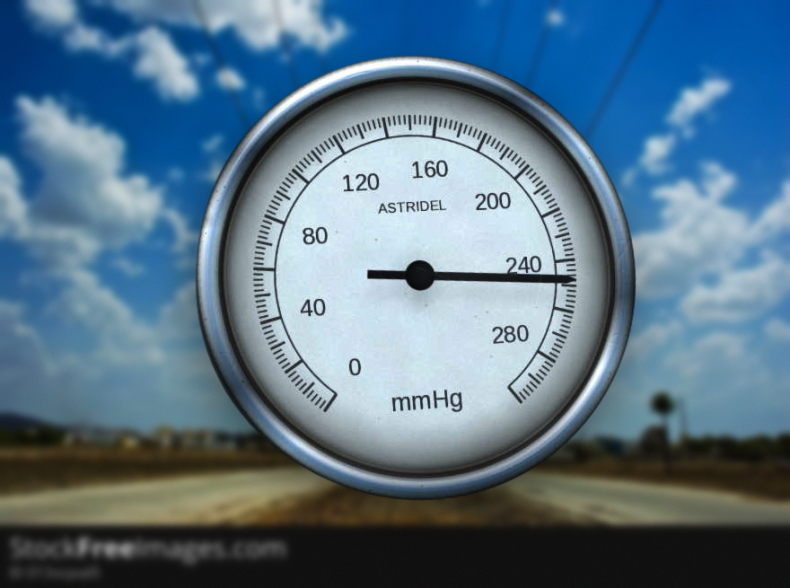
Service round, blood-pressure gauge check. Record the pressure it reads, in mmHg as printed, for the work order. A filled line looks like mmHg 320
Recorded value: mmHg 248
